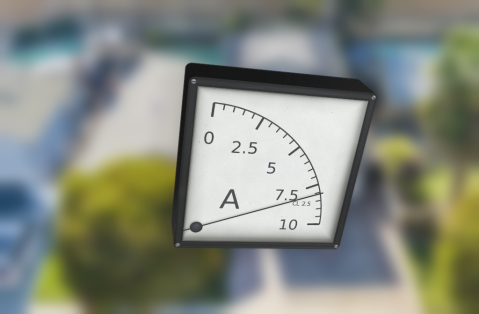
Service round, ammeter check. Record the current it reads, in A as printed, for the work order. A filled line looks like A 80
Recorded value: A 8
